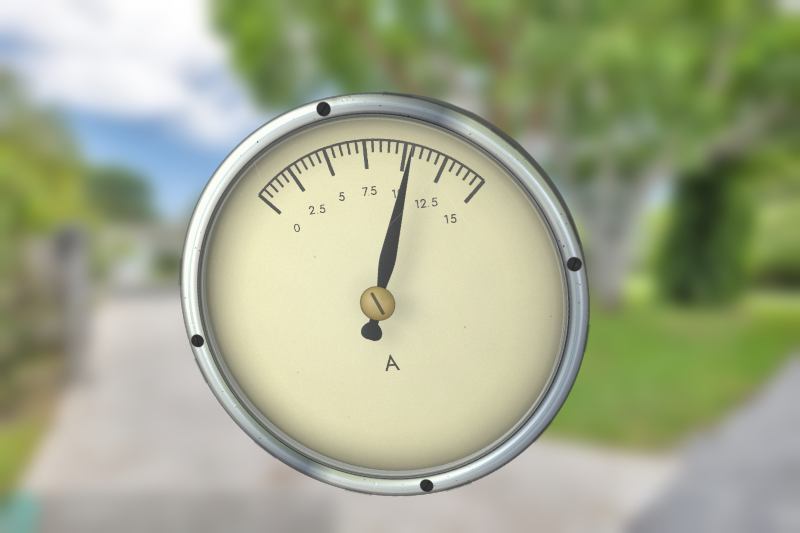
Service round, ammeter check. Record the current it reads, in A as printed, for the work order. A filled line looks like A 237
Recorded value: A 10.5
